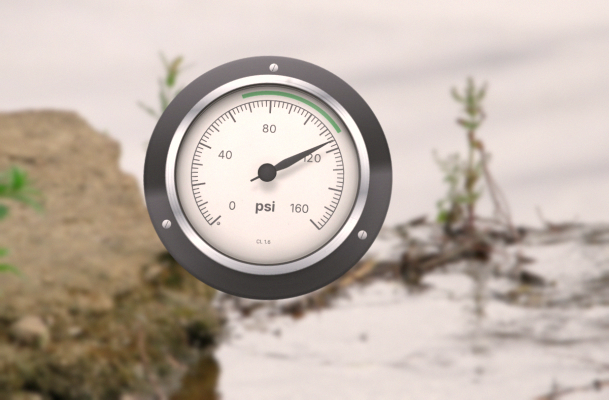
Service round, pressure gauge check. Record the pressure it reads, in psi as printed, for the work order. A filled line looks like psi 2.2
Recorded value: psi 116
